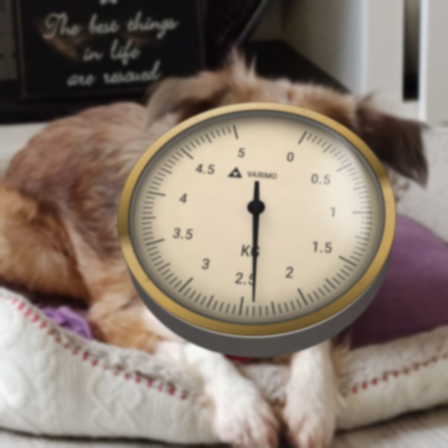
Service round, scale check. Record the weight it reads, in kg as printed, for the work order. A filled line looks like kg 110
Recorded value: kg 2.4
